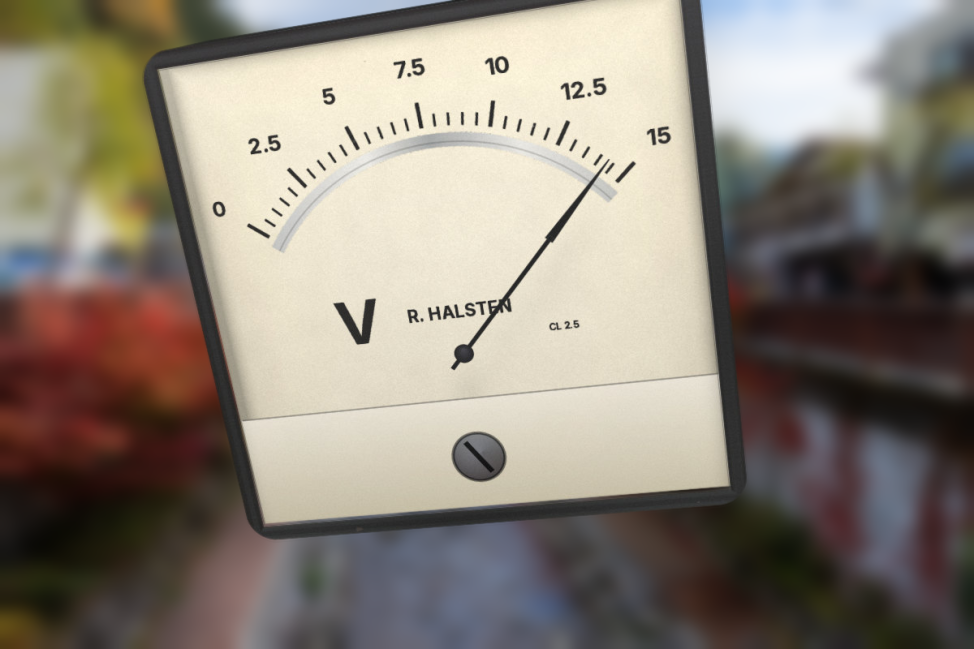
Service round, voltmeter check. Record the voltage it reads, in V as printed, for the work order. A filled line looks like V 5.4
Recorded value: V 14.25
